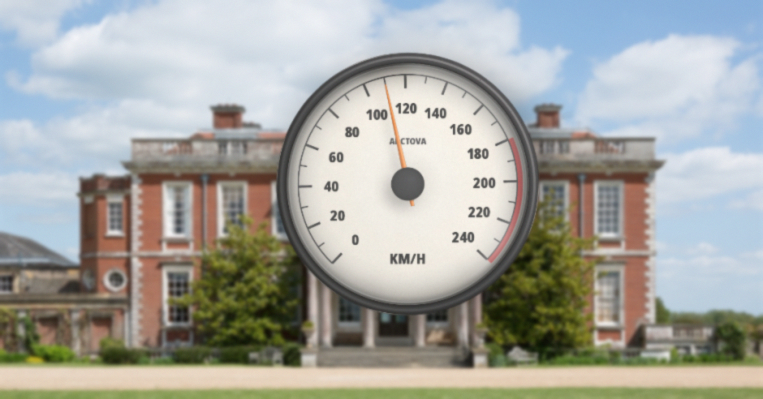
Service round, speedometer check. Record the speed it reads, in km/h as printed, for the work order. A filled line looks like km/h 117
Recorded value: km/h 110
